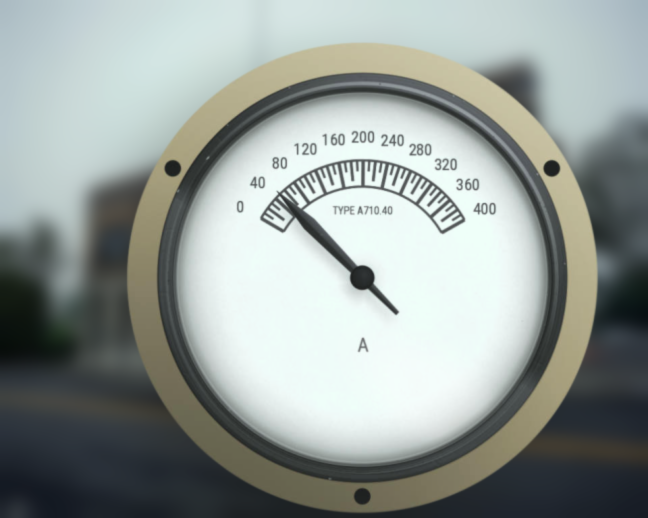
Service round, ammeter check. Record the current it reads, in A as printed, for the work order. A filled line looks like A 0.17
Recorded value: A 50
